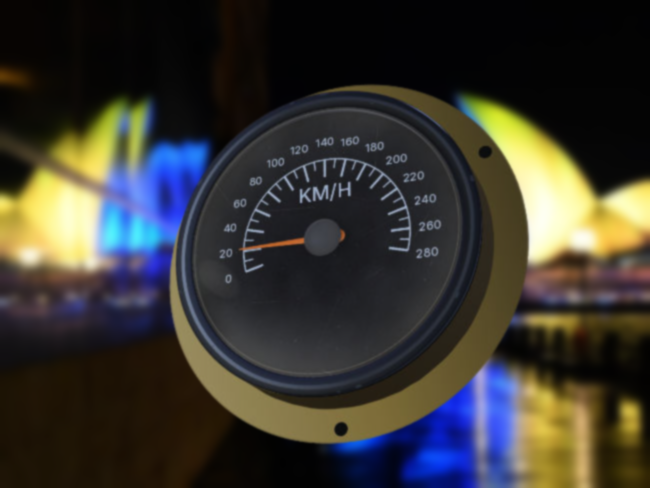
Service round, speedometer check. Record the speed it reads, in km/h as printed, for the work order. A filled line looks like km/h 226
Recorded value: km/h 20
